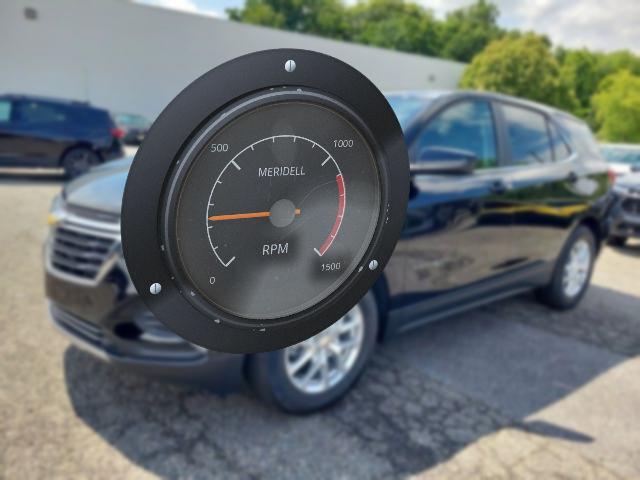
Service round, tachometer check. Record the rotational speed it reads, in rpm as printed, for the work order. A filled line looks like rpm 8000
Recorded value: rpm 250
